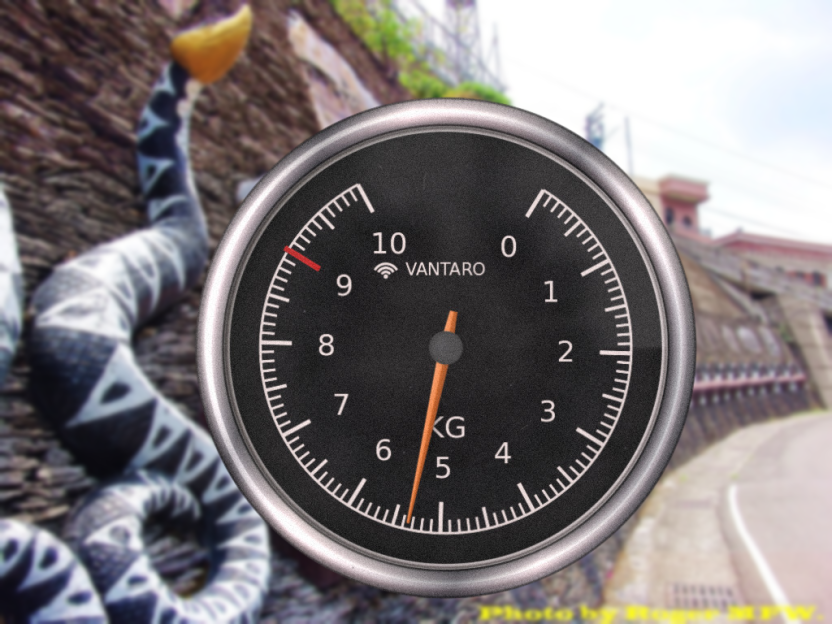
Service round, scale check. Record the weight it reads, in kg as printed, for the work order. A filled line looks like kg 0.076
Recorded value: kg 5.35
